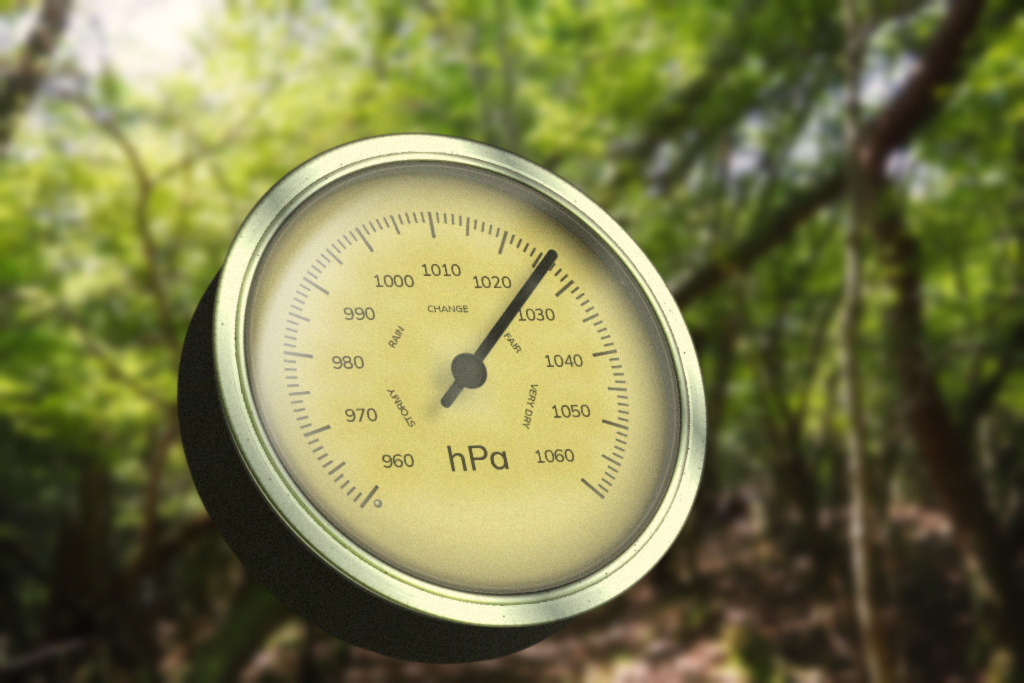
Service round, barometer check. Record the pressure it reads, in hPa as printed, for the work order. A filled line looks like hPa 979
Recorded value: hPa 1026
